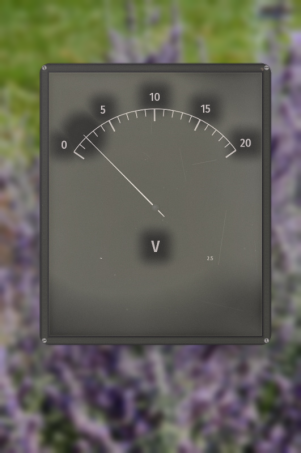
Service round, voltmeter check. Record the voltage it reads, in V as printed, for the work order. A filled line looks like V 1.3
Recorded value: V 2
